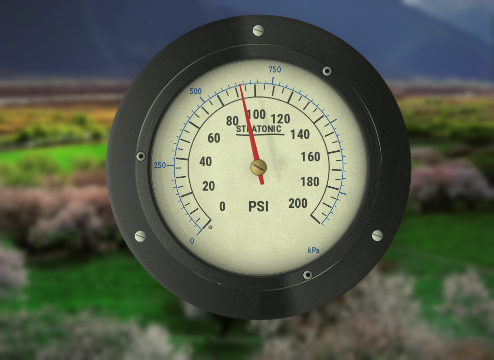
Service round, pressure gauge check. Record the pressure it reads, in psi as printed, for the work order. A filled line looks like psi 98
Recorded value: psi 92.5
